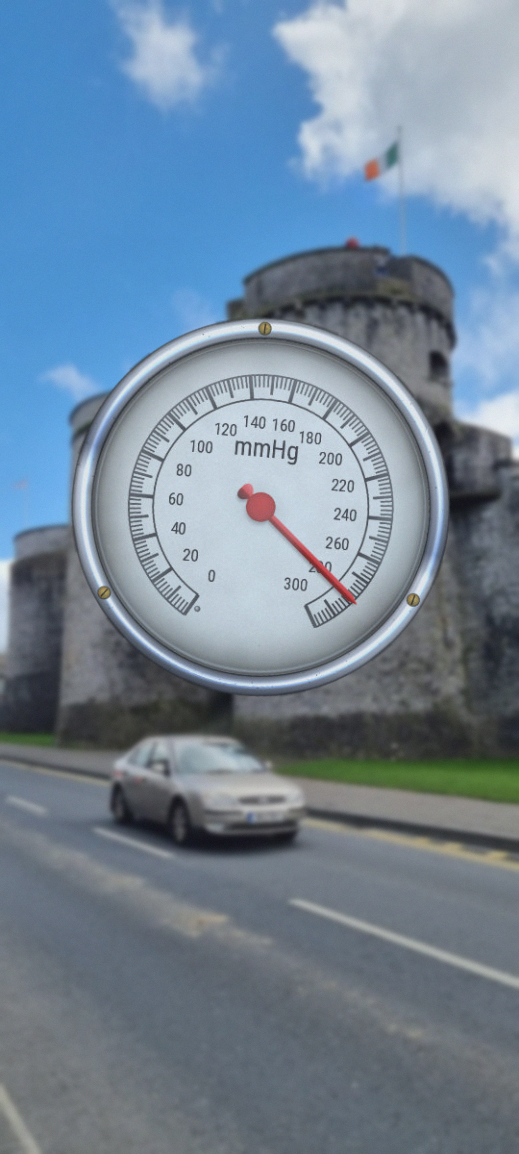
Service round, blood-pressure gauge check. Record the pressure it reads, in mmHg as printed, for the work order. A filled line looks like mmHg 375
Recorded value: mmHg 280
